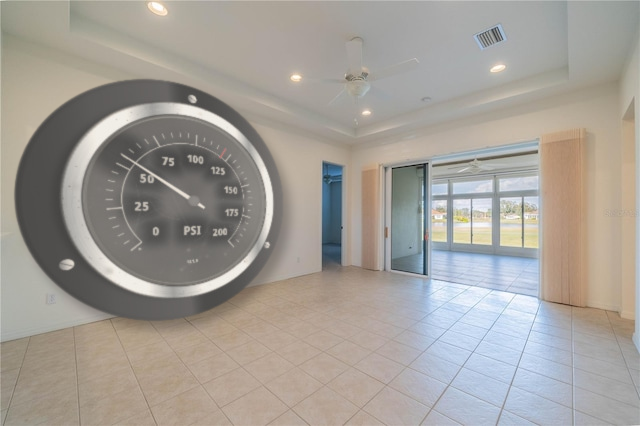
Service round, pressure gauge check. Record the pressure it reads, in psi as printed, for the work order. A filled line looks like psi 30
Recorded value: psi 55
